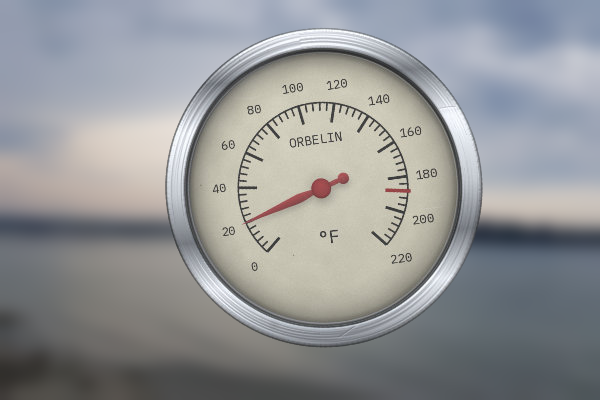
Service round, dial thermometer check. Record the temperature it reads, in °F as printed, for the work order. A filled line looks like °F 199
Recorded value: °F 20
